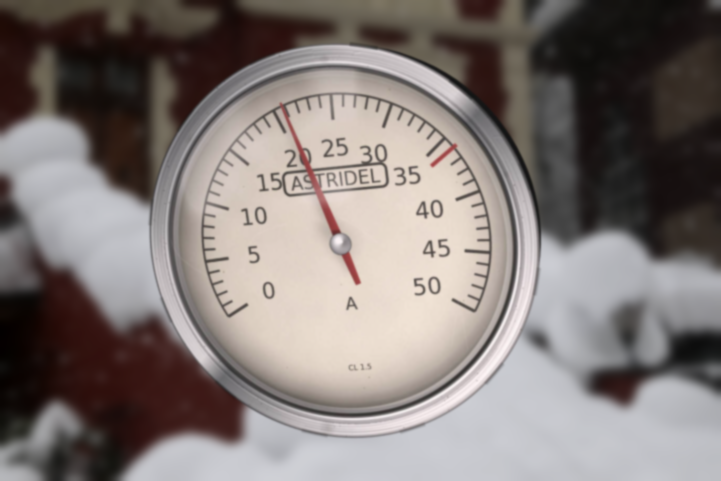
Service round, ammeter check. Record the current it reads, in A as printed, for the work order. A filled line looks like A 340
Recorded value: A 21
